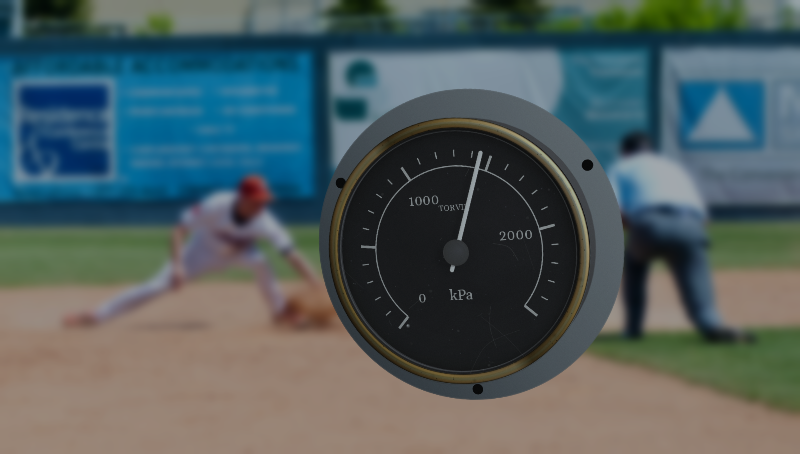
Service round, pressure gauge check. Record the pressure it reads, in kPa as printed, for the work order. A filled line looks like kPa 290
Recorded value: kPa 1450
